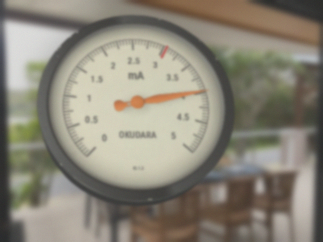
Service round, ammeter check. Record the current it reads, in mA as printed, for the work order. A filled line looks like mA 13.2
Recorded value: mA 4
